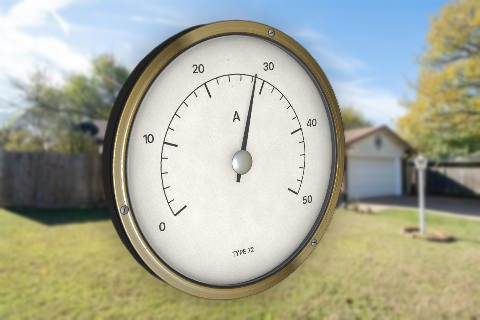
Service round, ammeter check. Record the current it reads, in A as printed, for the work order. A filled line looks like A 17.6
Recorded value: A 28
